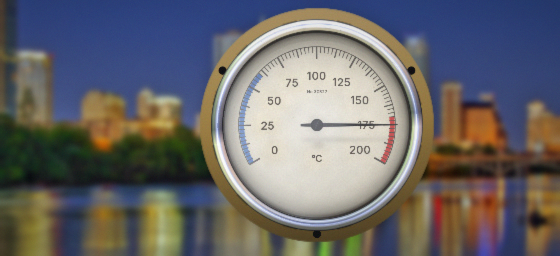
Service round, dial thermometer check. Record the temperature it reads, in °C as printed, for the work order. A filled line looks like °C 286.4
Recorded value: °C 175
